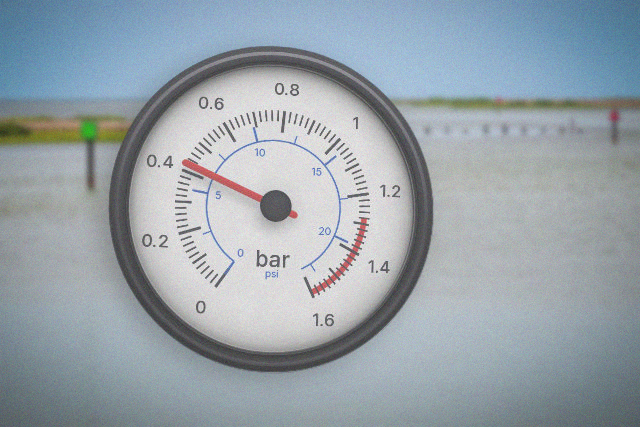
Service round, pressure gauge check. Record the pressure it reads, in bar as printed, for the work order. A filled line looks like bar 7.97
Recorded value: bar 0.42
